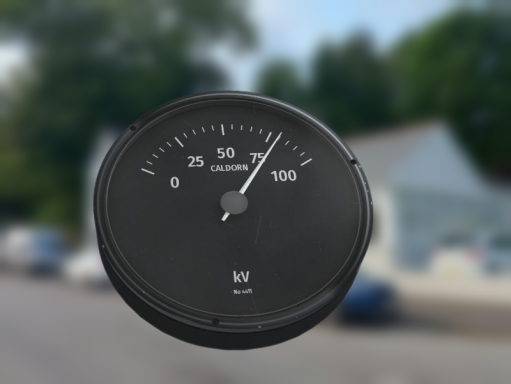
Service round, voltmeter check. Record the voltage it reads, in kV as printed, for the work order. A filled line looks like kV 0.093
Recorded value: kV 80
